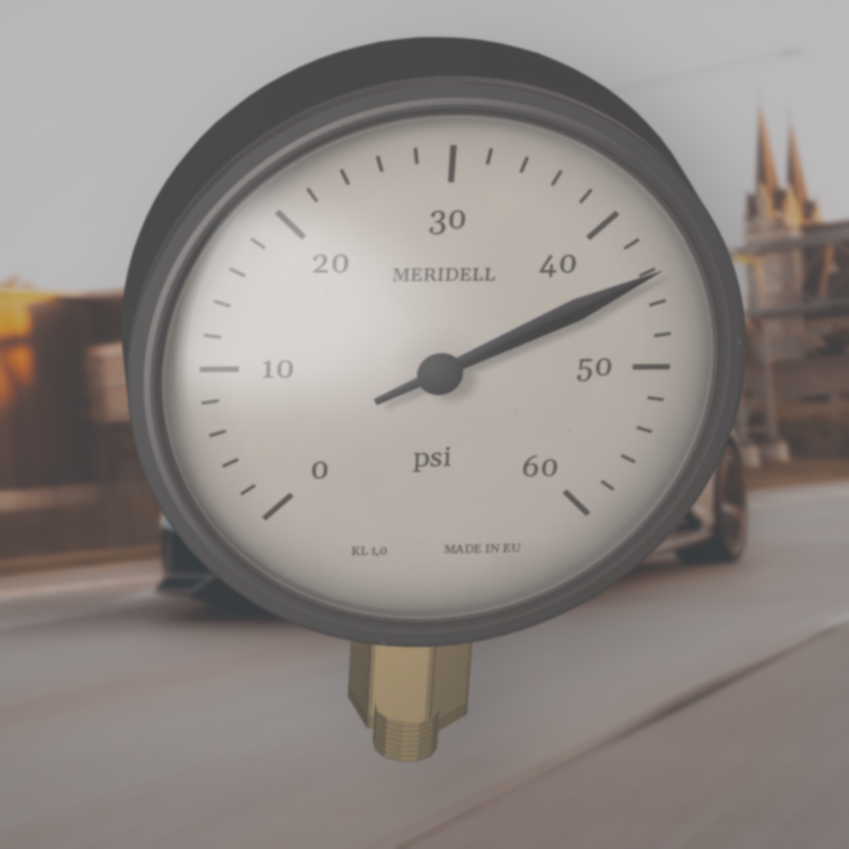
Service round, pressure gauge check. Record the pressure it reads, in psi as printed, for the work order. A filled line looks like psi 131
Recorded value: psi 44
